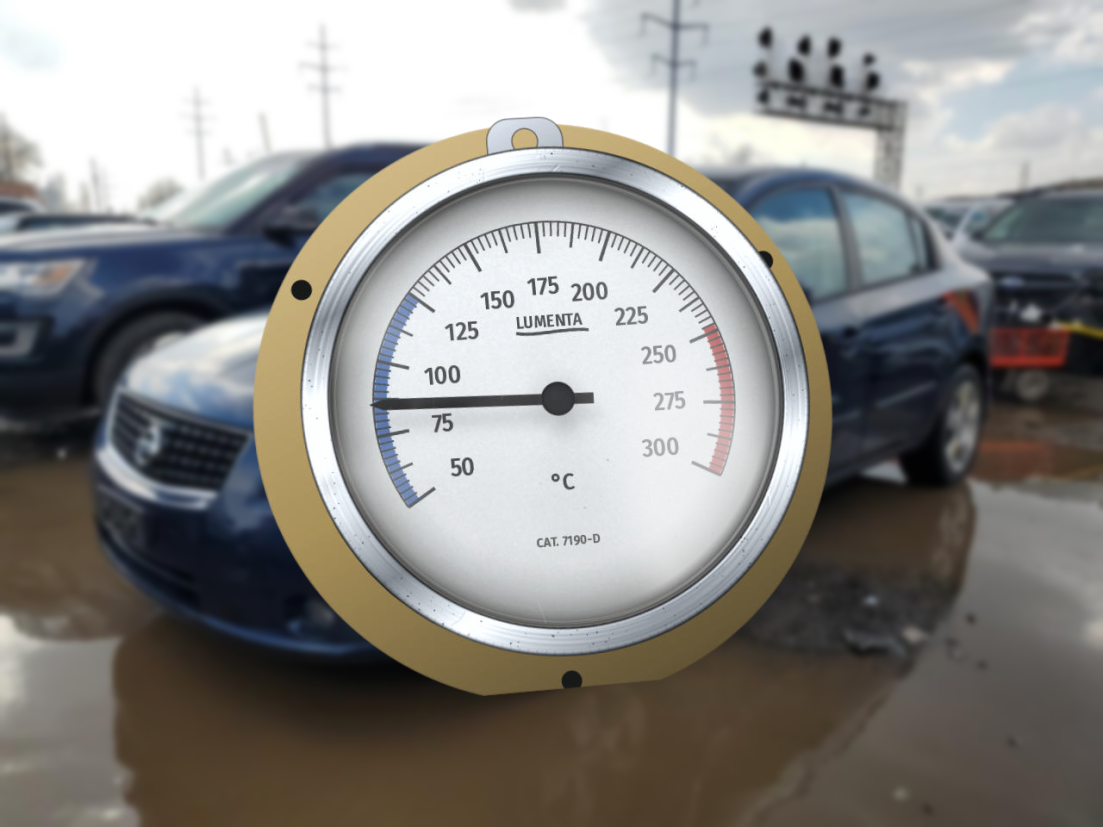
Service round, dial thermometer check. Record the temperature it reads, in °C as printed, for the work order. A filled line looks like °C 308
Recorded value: °C 85
